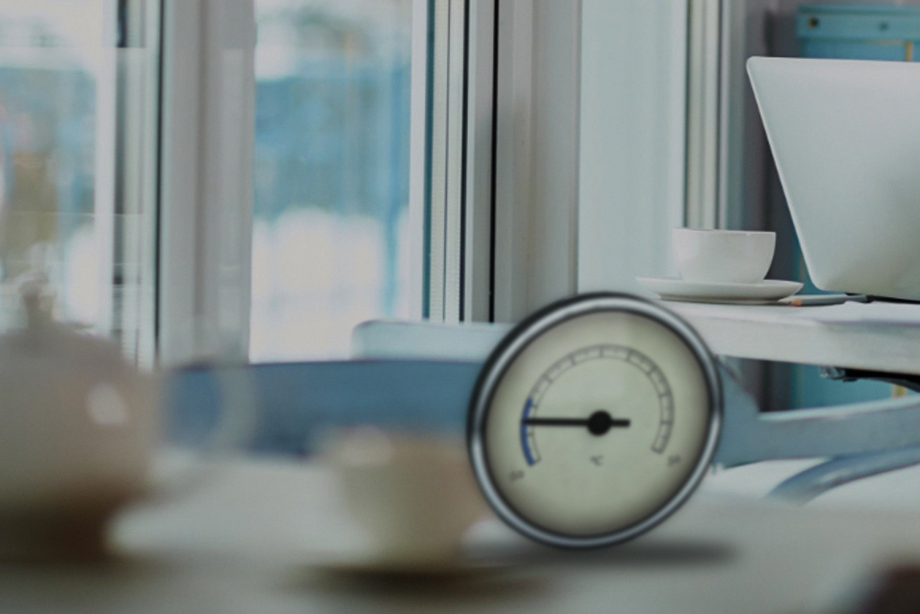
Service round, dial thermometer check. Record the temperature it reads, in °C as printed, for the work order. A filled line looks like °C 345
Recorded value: °C -35
